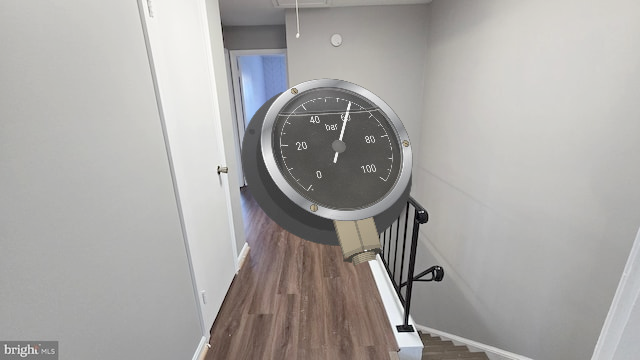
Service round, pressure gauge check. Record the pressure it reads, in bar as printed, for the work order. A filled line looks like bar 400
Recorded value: bar 60
